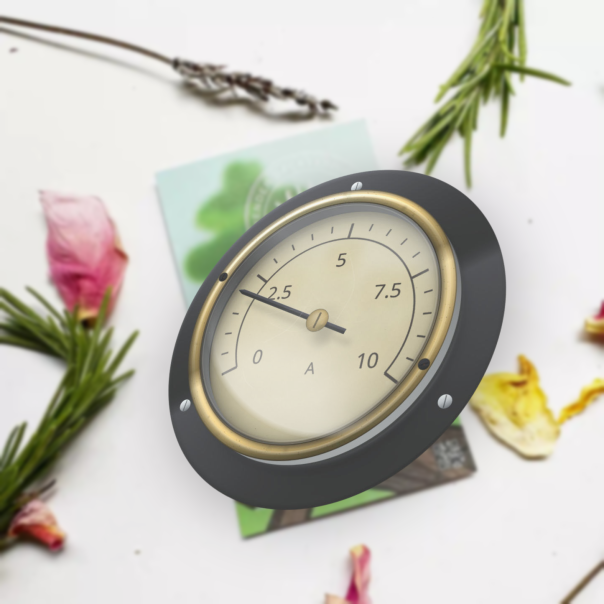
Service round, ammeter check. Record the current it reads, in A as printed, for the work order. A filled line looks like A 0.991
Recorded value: A 2
